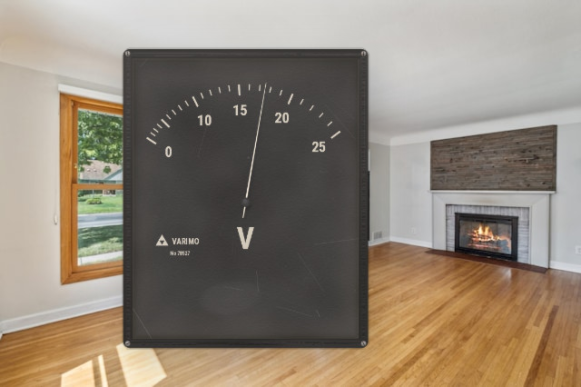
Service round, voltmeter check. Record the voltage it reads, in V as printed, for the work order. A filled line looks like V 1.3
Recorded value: V 17.5
